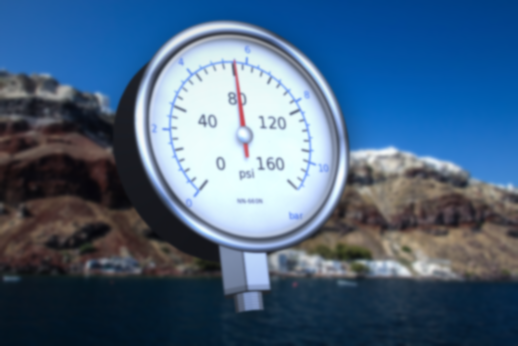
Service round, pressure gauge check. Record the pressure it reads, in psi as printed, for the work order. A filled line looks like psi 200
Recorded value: psi 80
